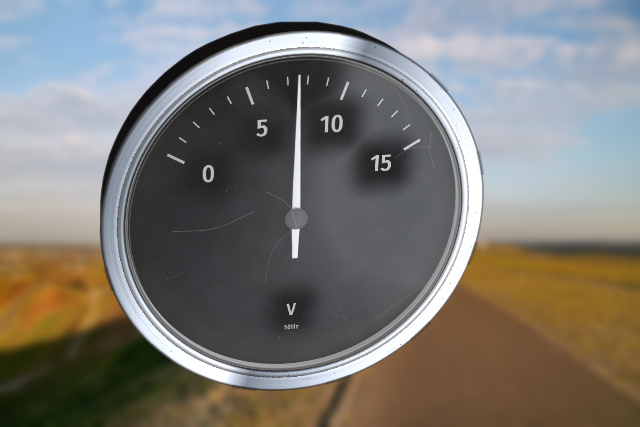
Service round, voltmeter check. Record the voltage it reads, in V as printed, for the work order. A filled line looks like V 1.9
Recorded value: V 7.5
